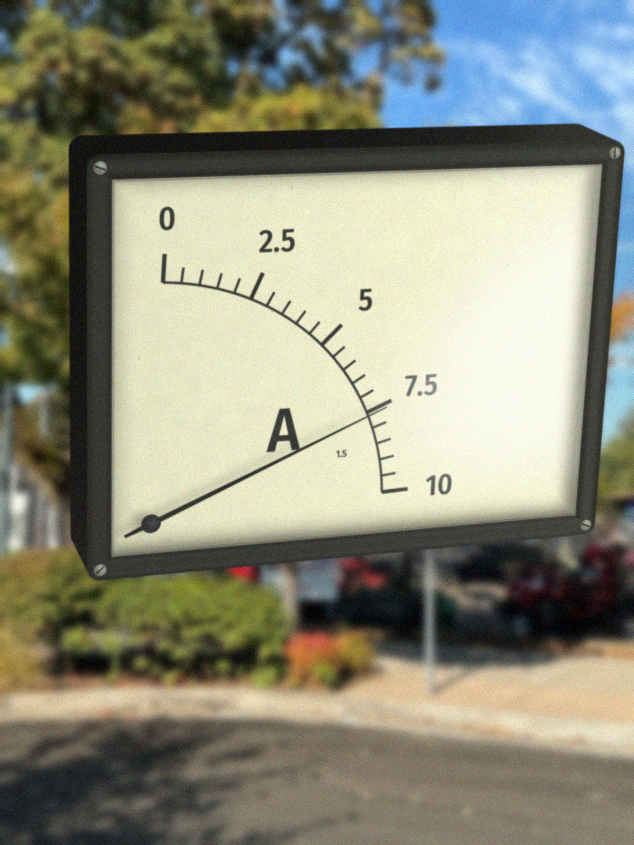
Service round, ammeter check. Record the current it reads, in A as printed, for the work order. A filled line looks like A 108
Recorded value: A 7.5
